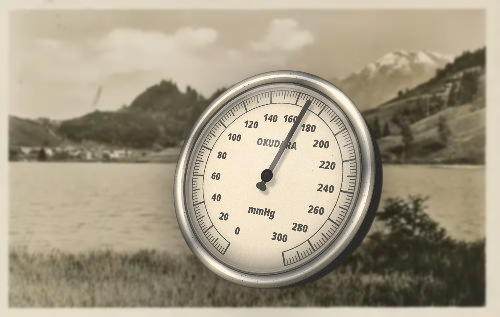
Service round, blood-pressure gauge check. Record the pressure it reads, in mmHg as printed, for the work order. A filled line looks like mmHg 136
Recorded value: mmHg 170
